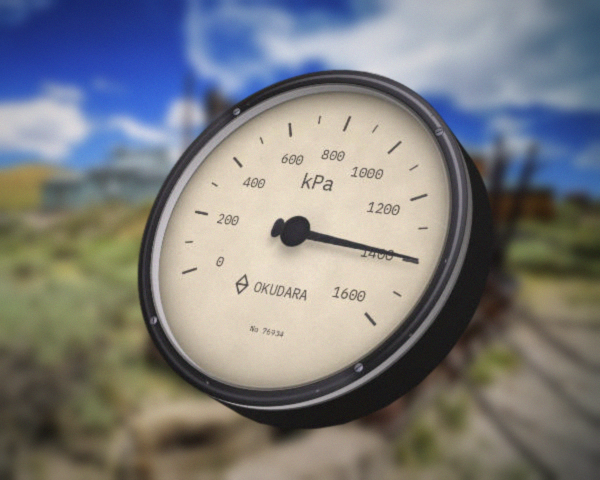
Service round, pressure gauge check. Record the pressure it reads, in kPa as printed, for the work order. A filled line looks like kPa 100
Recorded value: kPa 1400
